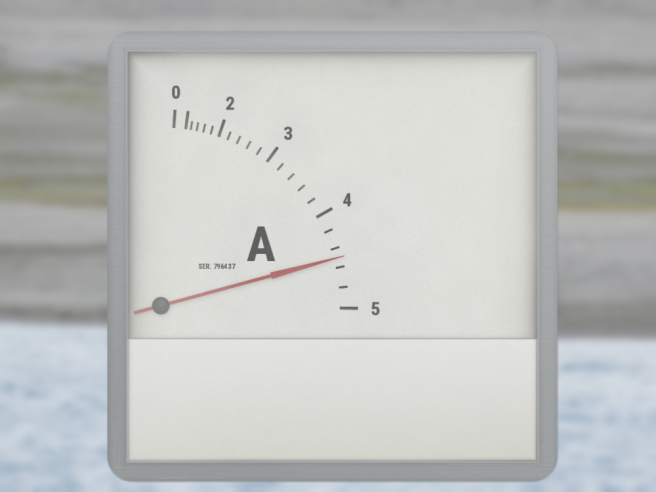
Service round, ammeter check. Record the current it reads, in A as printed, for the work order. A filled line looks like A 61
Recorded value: A 4.5
